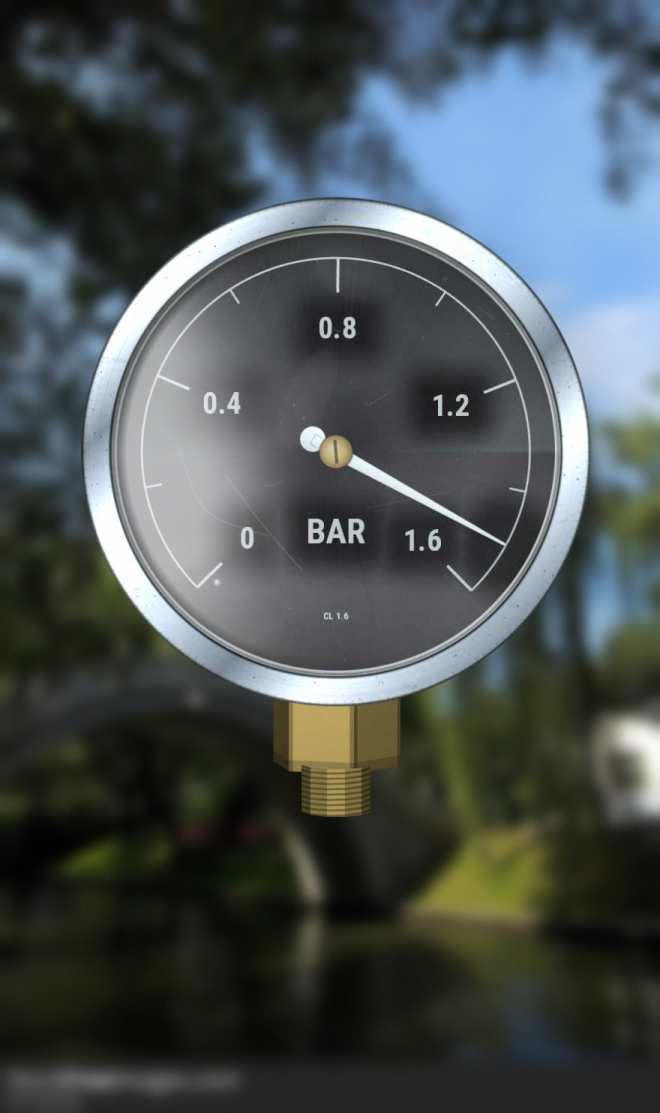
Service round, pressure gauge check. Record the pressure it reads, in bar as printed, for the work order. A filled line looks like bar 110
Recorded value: bar 1.5
